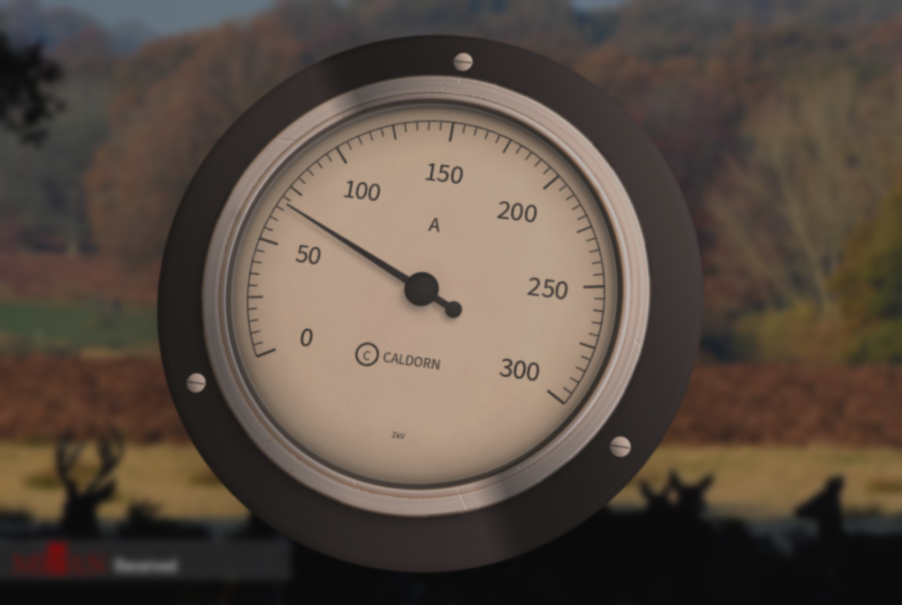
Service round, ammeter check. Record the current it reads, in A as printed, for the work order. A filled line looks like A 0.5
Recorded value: A 67.5
